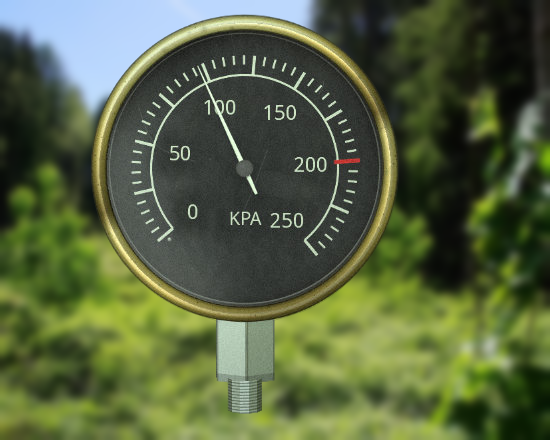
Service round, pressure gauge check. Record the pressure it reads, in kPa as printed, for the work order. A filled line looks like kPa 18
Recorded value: kPa 97.5
